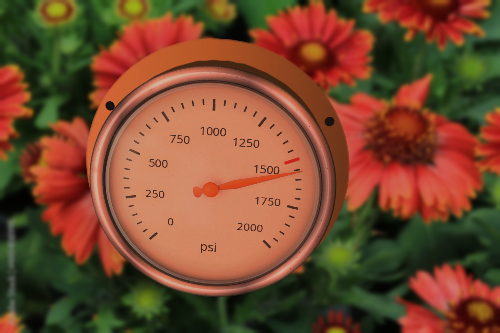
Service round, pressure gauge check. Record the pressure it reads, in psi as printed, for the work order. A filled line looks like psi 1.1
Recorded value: psi 1550
